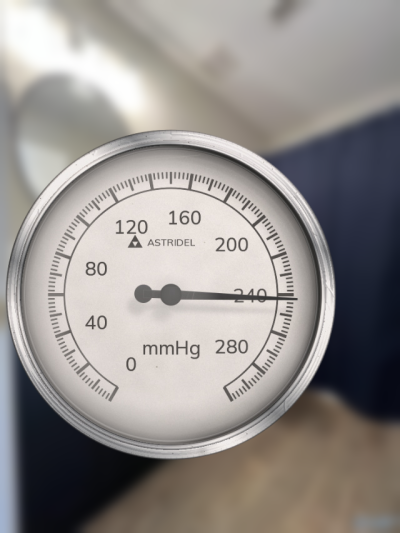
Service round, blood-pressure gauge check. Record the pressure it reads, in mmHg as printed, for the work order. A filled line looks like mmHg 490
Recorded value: mmHg 242
